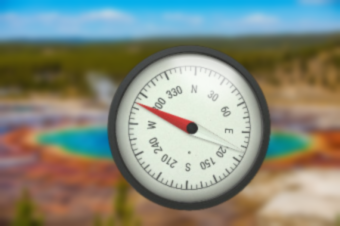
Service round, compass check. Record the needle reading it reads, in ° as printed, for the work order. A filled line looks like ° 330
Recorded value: ° 290
